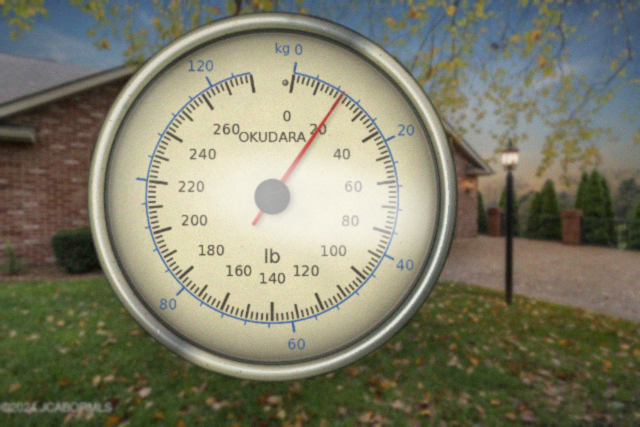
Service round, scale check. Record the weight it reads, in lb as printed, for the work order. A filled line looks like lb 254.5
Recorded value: lb 20
